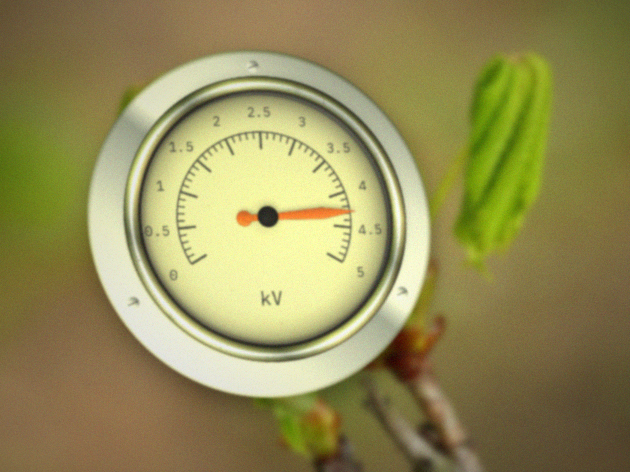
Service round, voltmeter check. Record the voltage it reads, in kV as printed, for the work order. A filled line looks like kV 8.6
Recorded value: kV 4.3
